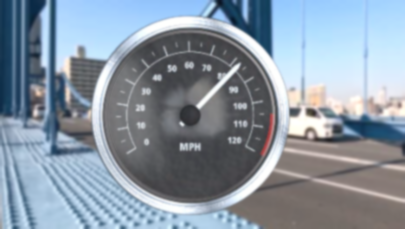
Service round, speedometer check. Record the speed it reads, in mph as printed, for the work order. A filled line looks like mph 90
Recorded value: mph 82.5
